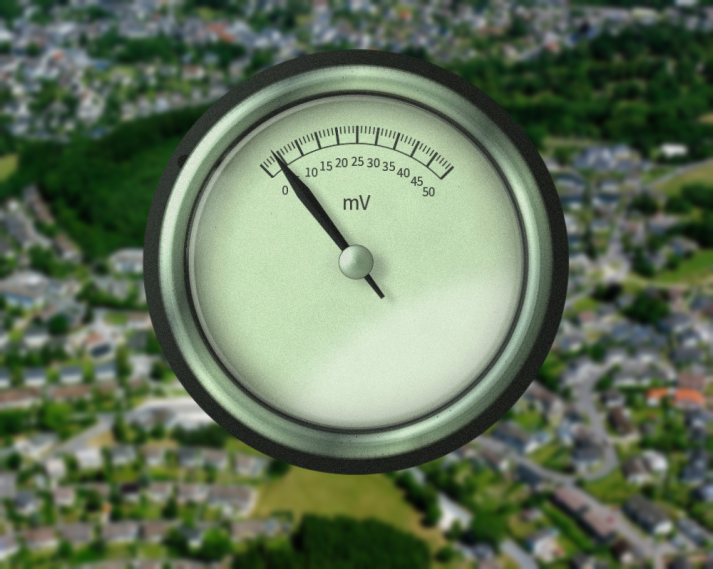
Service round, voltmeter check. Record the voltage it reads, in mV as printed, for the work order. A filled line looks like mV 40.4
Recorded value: mV 4
